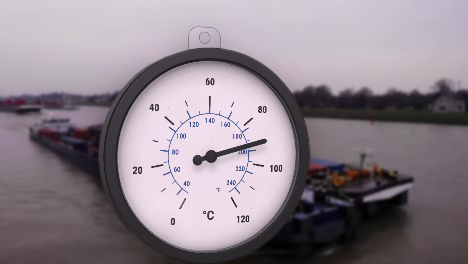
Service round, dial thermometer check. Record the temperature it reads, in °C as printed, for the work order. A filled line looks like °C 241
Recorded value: °C 90
